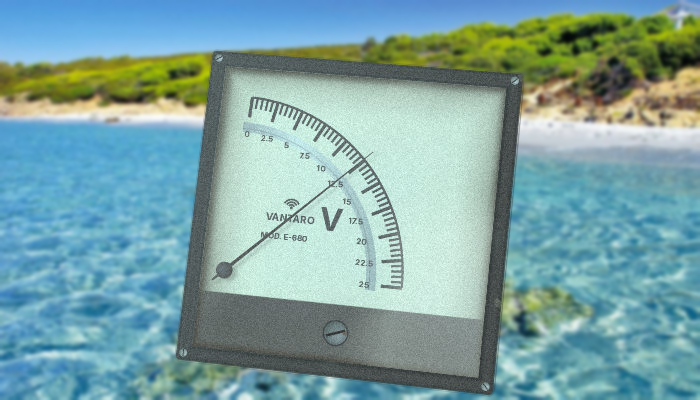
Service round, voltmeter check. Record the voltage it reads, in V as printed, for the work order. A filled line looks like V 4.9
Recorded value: V 12.5
